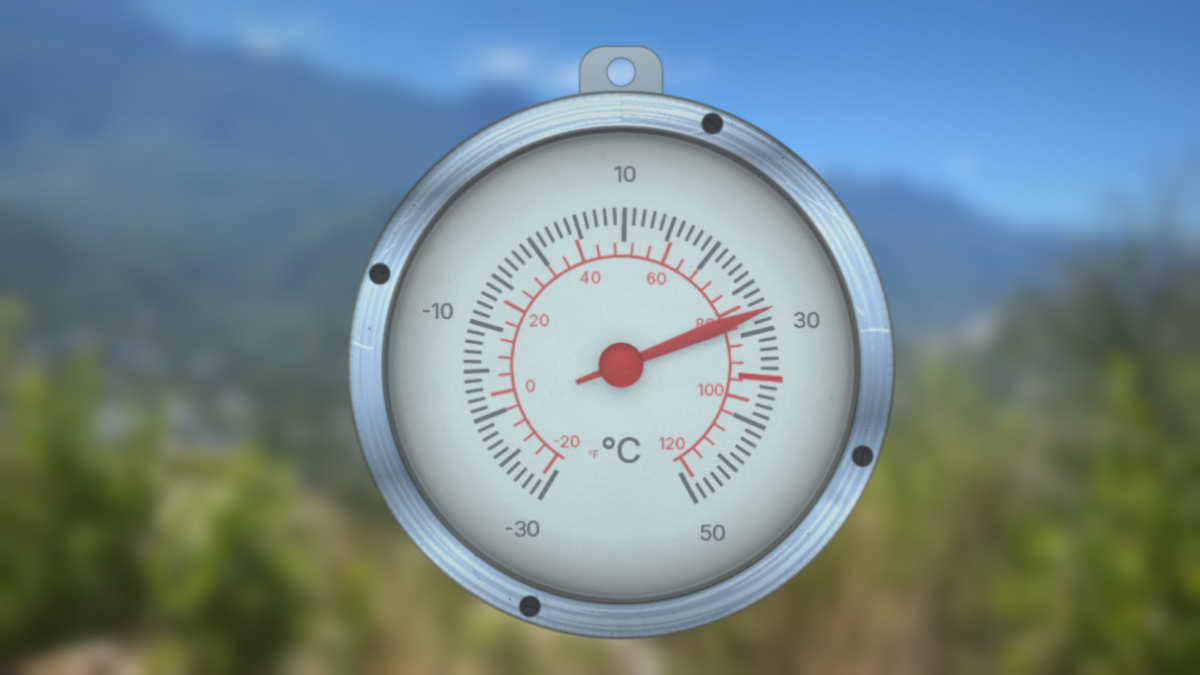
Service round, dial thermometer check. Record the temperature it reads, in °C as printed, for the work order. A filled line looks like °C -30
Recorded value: °C 28
